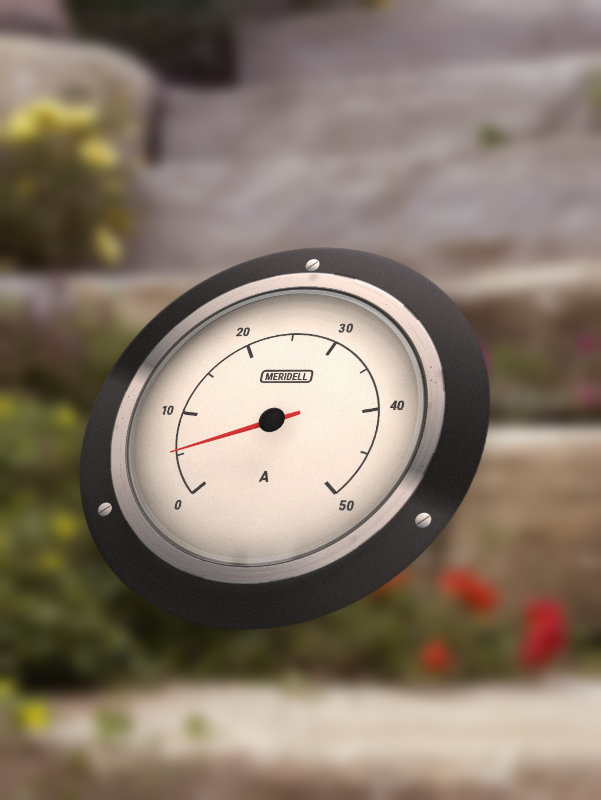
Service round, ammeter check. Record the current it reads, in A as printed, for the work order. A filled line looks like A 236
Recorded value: A 5
